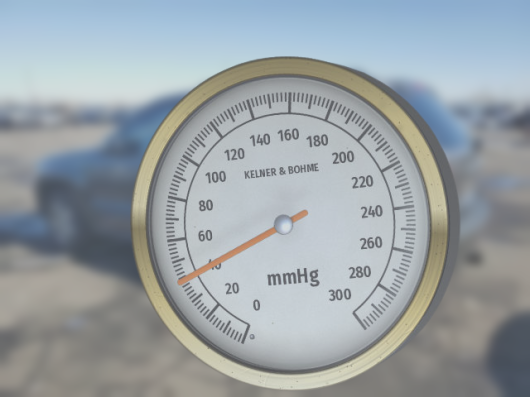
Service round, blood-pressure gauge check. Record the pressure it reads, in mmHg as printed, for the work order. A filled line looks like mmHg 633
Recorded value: mmHg 40
